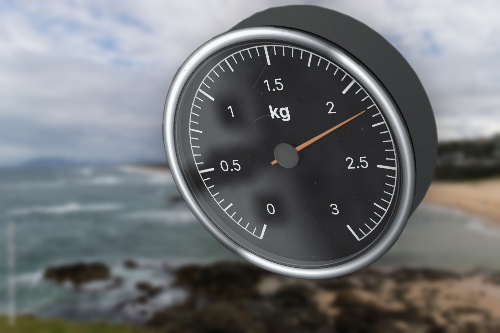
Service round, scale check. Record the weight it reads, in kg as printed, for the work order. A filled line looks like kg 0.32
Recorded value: kg 2.15
